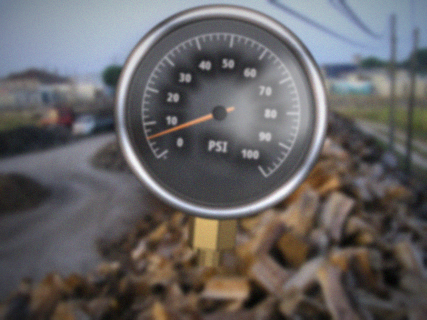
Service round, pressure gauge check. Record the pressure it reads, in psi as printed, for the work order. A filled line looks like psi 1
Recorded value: psi 6
